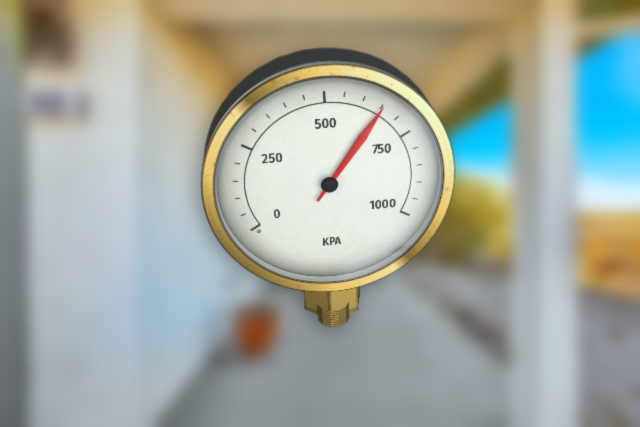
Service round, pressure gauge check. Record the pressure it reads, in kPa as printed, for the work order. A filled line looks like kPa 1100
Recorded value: kPa 650
